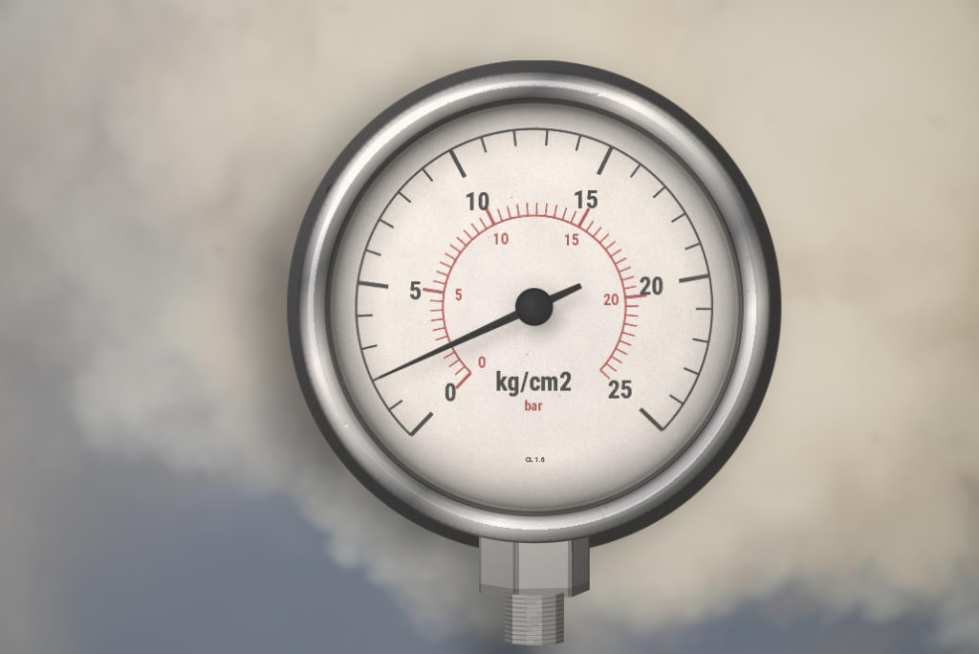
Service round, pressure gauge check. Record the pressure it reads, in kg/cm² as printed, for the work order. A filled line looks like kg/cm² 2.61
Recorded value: kg/cm² 2
